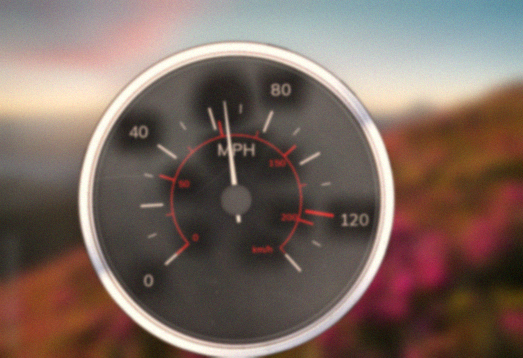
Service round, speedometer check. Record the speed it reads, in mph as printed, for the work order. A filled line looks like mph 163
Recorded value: mph 65
